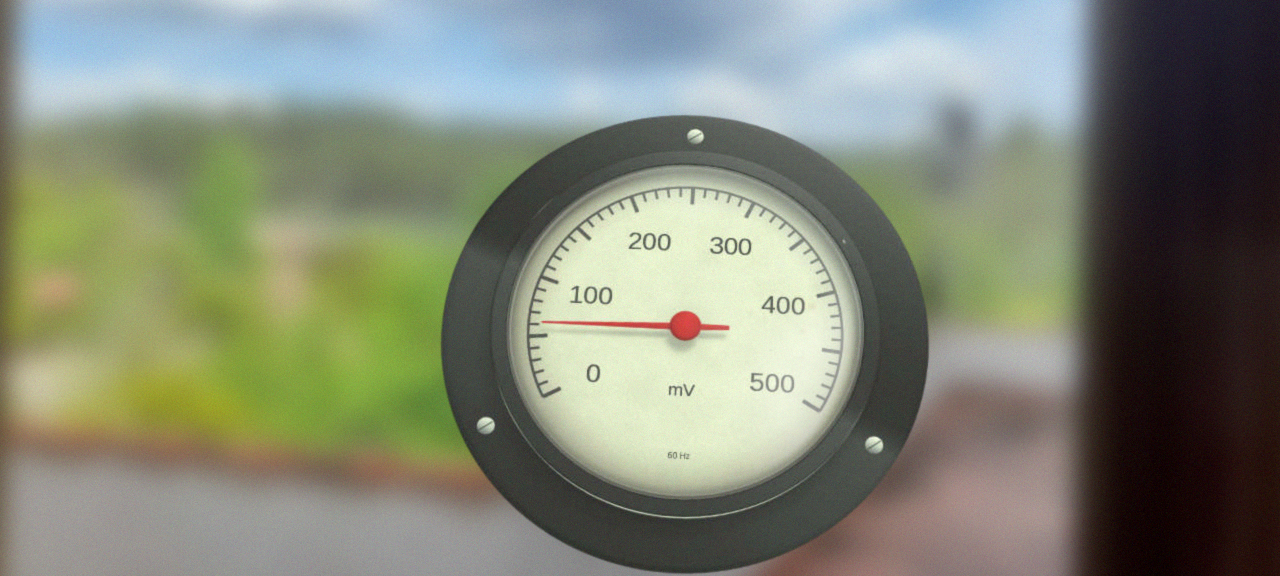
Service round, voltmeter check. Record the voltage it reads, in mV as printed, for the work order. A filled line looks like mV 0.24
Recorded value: mV 60
